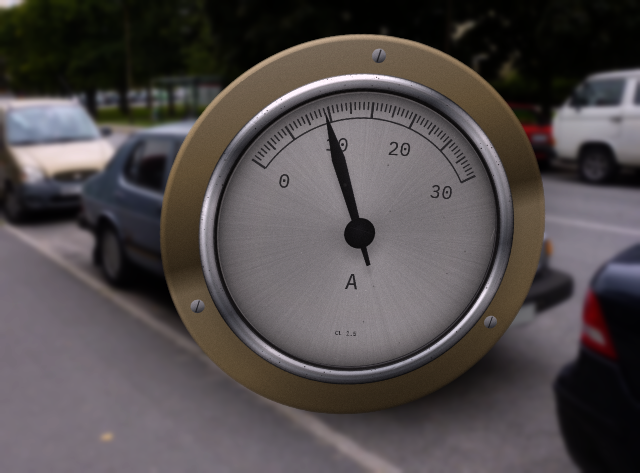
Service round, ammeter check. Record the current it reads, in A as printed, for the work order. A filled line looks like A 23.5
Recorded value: A 9.5
